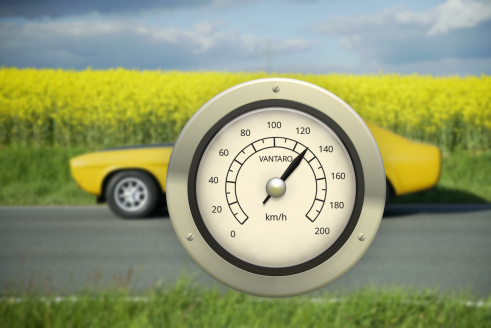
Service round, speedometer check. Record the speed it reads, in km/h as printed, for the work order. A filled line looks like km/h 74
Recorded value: km/h 130
